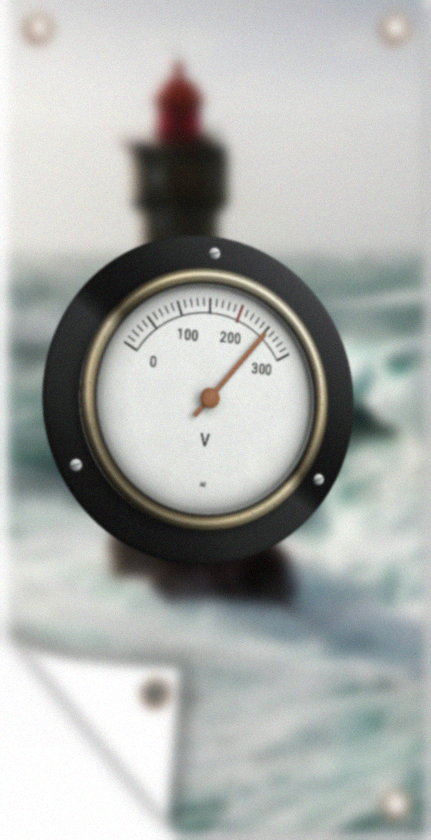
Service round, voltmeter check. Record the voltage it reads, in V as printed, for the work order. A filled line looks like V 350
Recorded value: V 250
